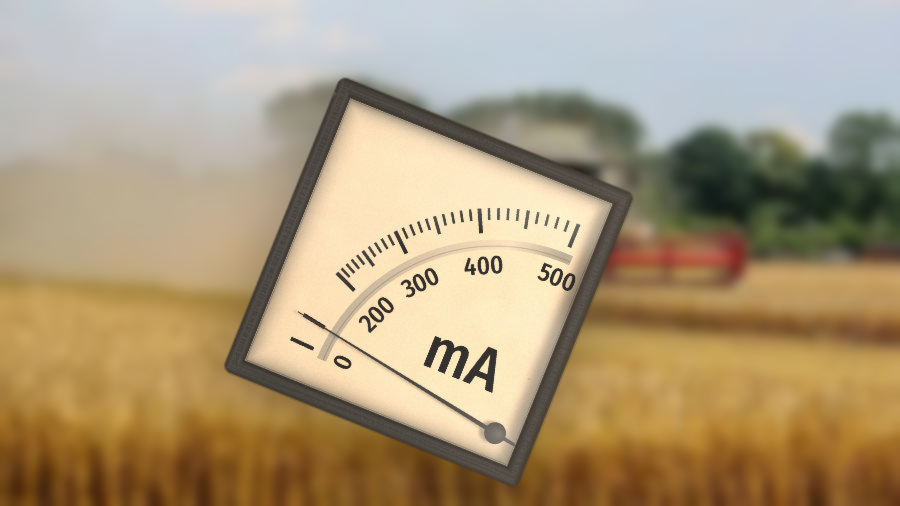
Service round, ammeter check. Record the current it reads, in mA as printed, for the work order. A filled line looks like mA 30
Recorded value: mA 100
